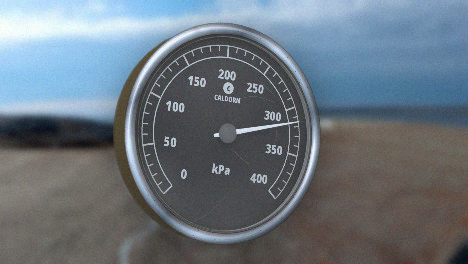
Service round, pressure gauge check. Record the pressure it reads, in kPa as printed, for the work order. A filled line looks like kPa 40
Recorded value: kPa 315
